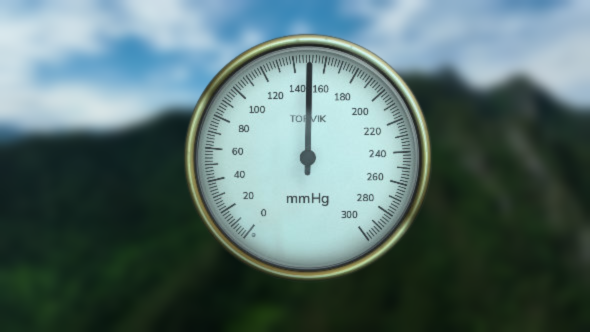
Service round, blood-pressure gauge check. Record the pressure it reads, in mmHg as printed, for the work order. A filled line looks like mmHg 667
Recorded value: mmHg 150
